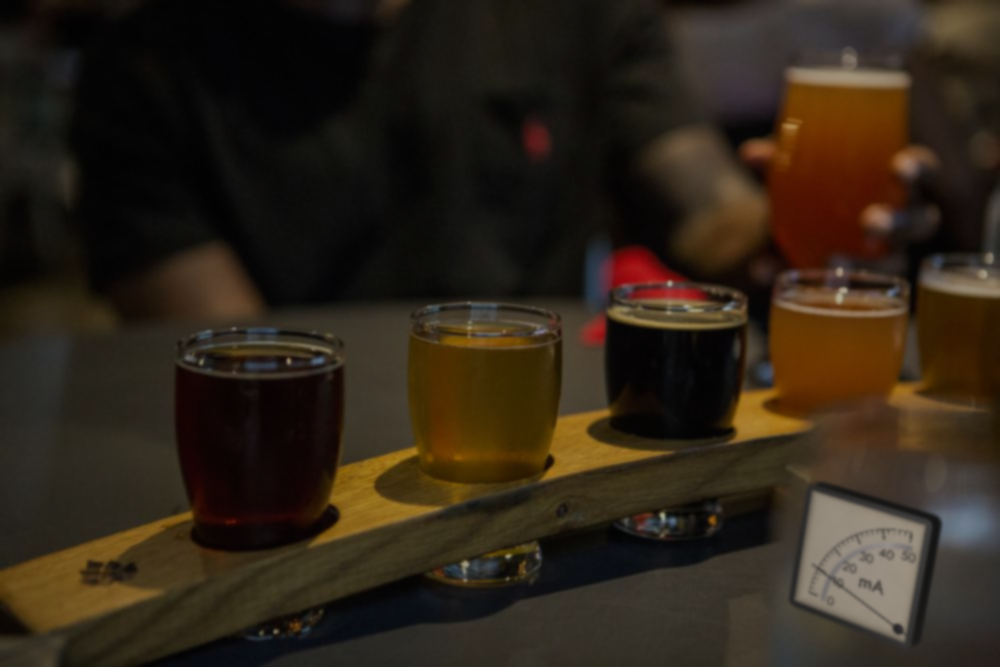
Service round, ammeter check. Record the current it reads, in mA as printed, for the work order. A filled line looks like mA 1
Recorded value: mA 10
